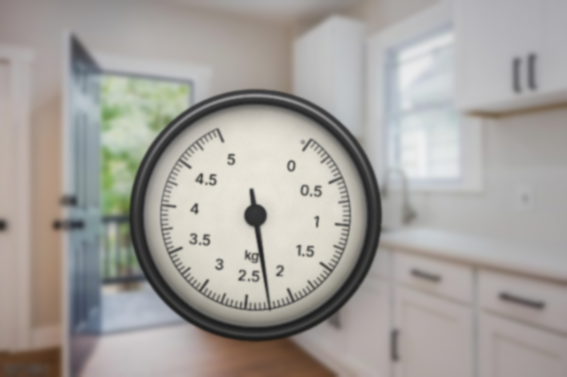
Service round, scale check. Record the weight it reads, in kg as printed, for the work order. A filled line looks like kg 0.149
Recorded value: kg 2.25
